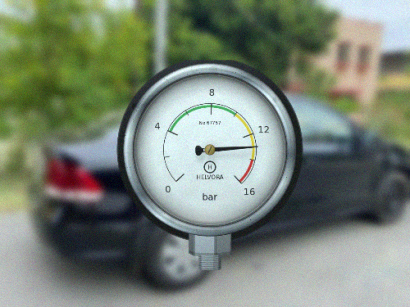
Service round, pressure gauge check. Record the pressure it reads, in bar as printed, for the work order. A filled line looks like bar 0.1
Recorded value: bar 13
